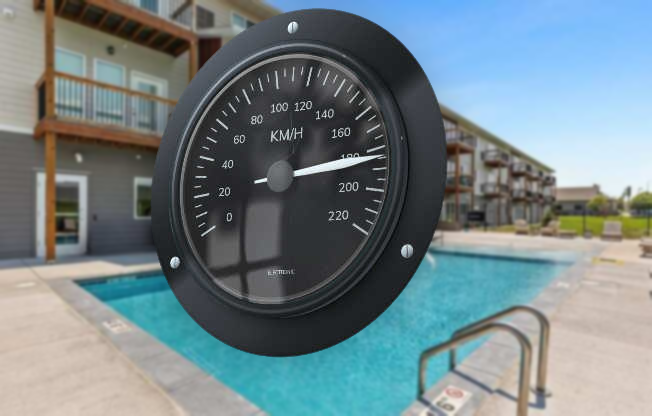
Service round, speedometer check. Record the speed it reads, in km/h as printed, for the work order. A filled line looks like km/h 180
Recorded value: km/h 185
